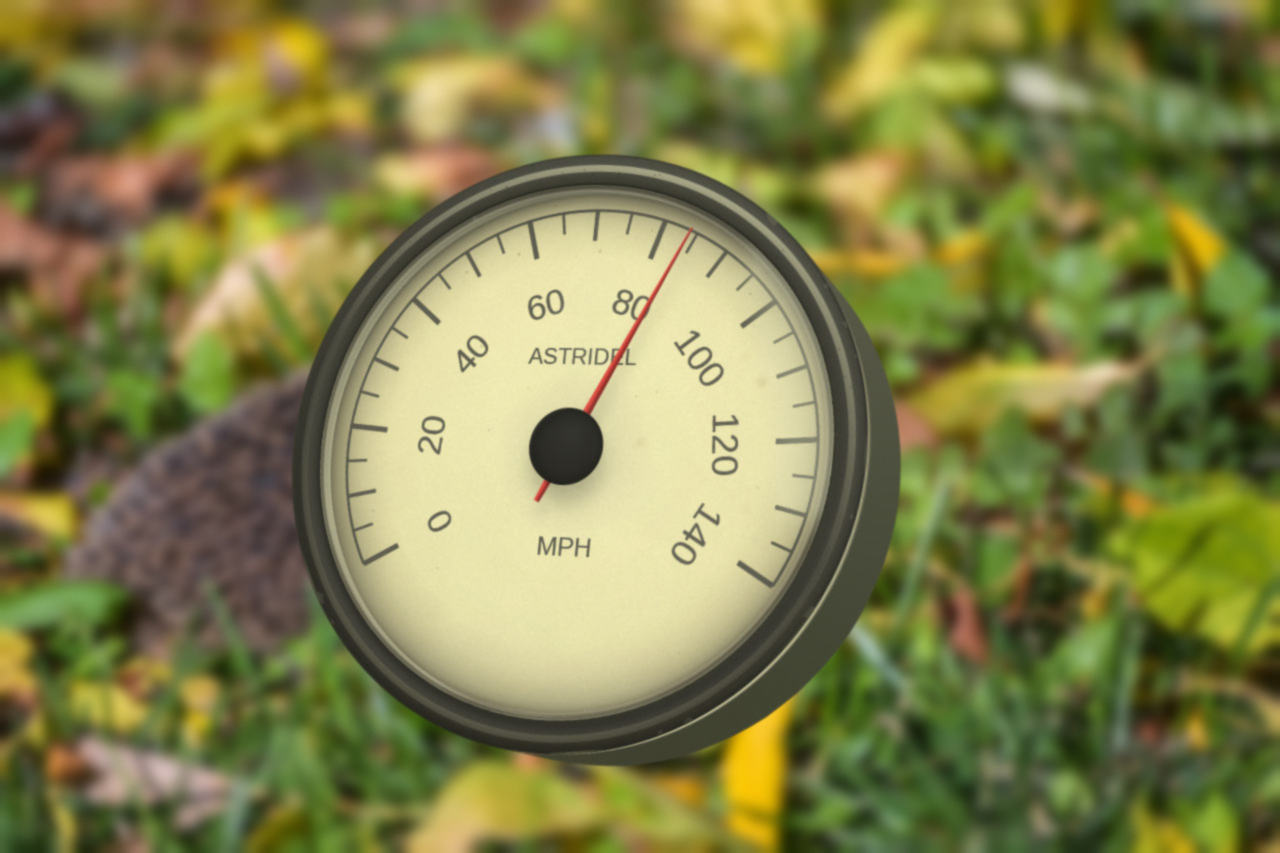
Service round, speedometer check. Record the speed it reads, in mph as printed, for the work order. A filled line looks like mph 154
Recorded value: mph 85
